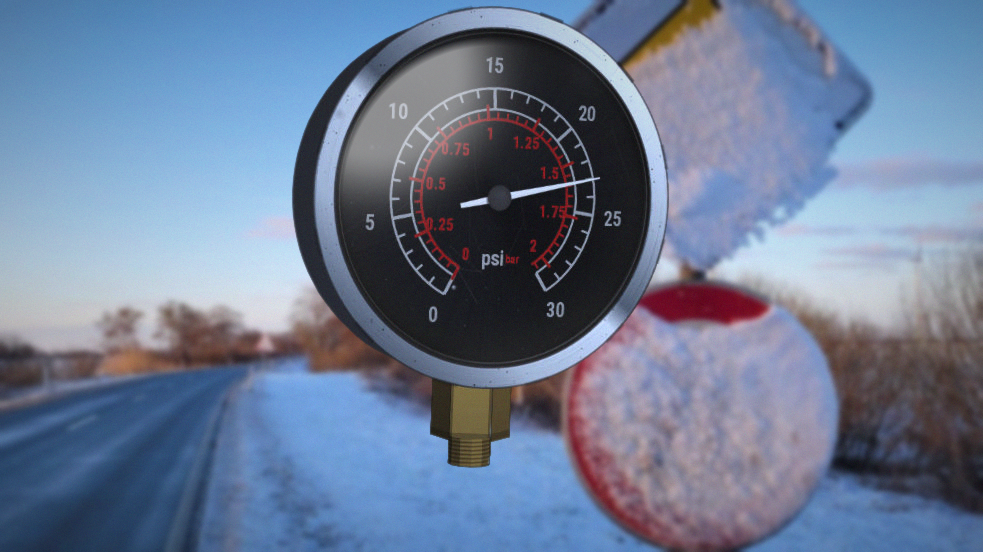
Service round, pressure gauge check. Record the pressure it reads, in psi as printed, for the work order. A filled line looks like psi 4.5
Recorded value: psi 23
